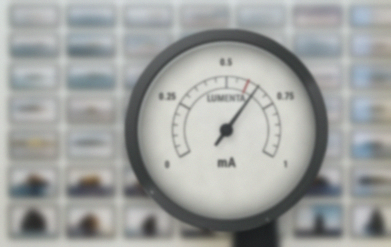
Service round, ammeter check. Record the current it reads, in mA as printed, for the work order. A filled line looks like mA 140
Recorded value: mA 0.65
